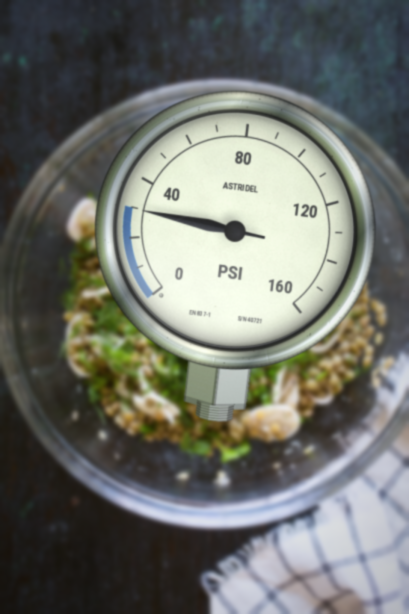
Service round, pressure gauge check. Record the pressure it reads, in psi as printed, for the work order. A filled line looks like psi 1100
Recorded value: psi 30
